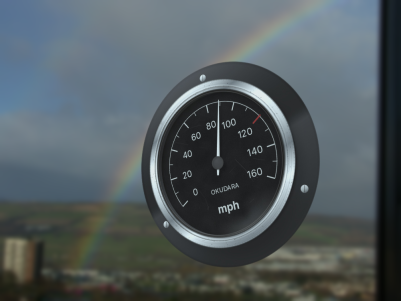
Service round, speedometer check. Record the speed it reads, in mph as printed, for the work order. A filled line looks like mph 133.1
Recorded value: mph 90
